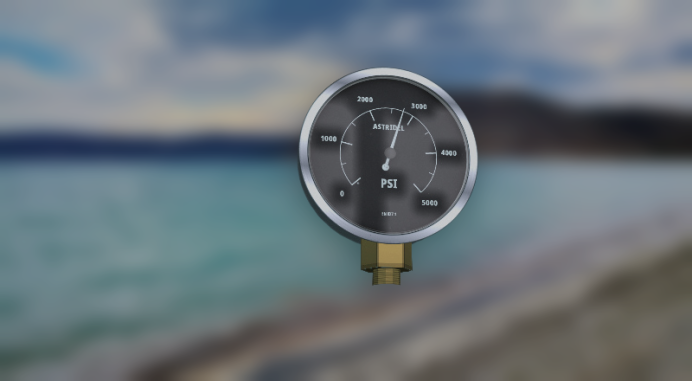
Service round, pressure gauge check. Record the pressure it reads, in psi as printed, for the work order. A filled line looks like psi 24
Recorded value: psi 2750
